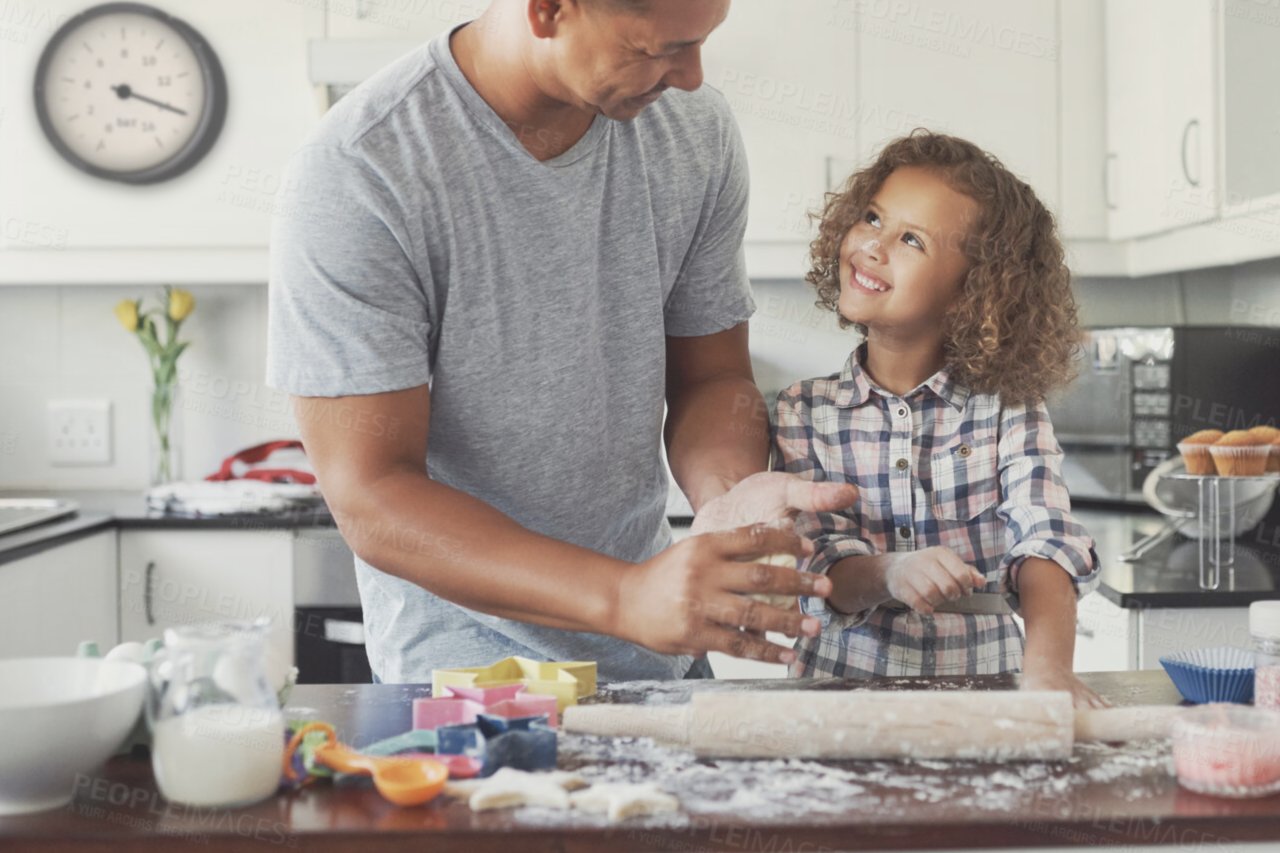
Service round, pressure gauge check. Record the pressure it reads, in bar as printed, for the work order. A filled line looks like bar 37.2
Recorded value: bar 14
